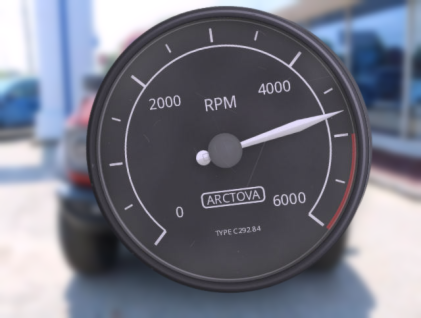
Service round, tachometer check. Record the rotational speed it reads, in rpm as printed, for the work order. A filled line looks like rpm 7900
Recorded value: rpm 4750
